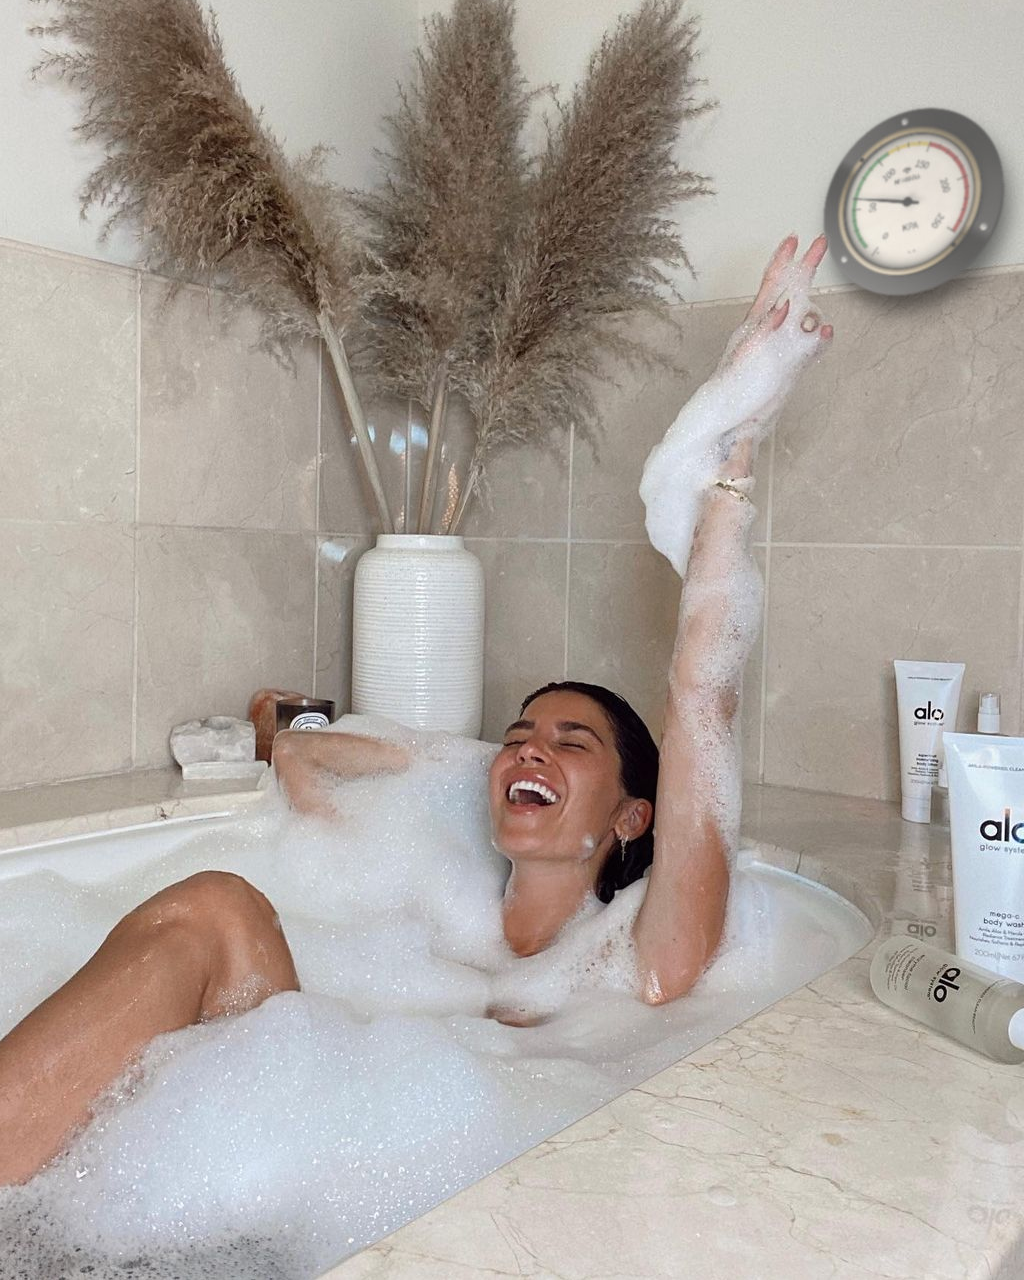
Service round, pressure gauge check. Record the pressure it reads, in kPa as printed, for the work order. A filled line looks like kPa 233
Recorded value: kPa 60
